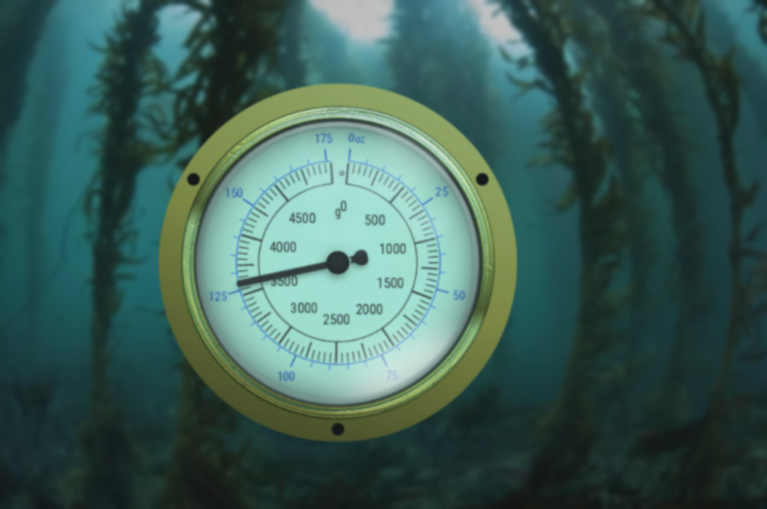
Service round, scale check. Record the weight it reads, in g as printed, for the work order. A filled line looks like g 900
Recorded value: g 3600
